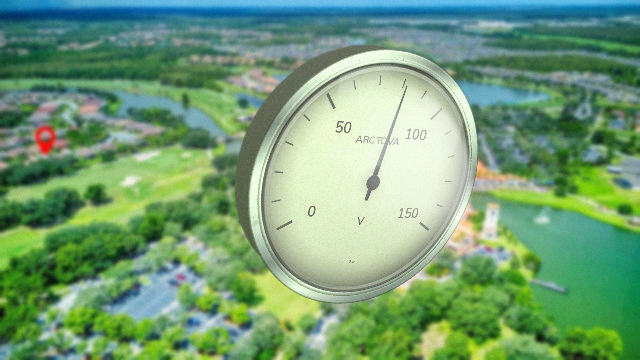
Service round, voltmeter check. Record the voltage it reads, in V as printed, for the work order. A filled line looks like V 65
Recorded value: V 80
